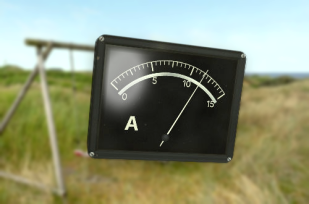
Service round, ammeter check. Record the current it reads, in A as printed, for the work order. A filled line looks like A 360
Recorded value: A 11.5
